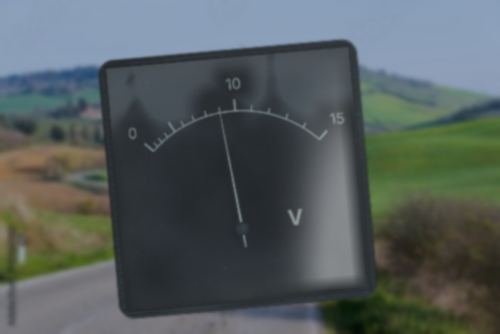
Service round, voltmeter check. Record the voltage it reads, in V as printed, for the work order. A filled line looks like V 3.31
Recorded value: V 9
